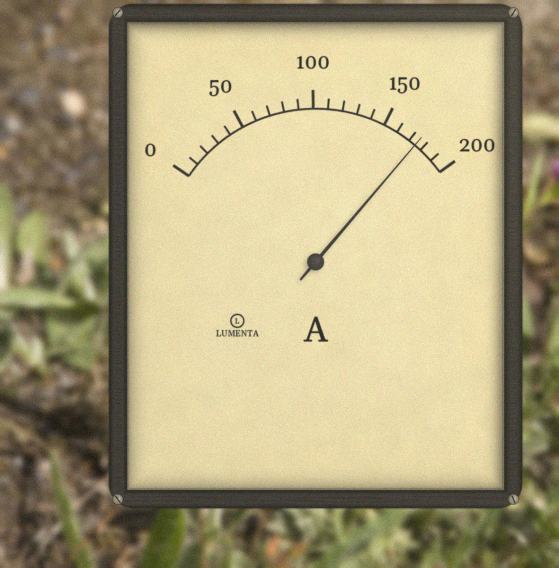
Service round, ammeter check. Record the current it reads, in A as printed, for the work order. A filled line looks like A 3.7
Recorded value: A 175
